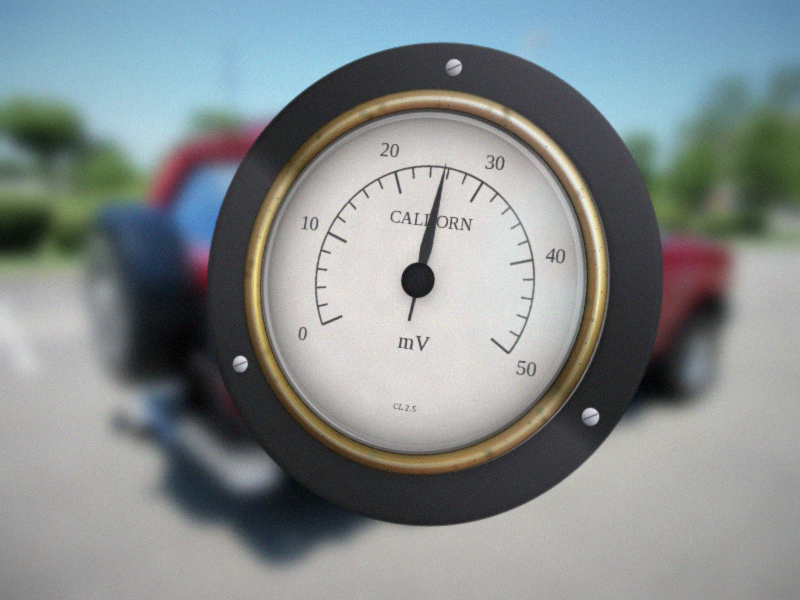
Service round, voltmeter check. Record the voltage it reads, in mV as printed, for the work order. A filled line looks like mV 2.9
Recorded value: mV 26
